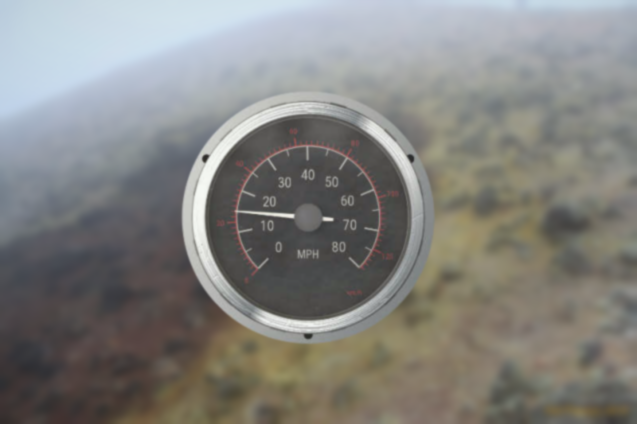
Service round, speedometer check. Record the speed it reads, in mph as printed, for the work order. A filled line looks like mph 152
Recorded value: mph 15
